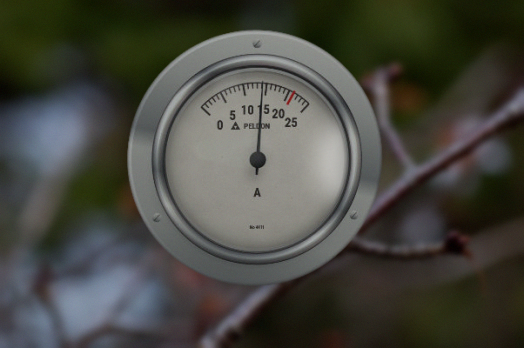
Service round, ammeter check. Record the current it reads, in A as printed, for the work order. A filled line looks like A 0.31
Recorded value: A 14
